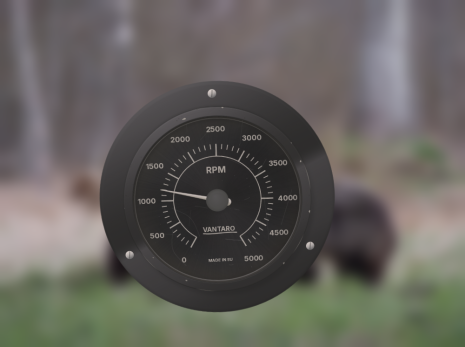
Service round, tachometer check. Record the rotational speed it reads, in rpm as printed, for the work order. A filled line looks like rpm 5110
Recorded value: rpm 1200
